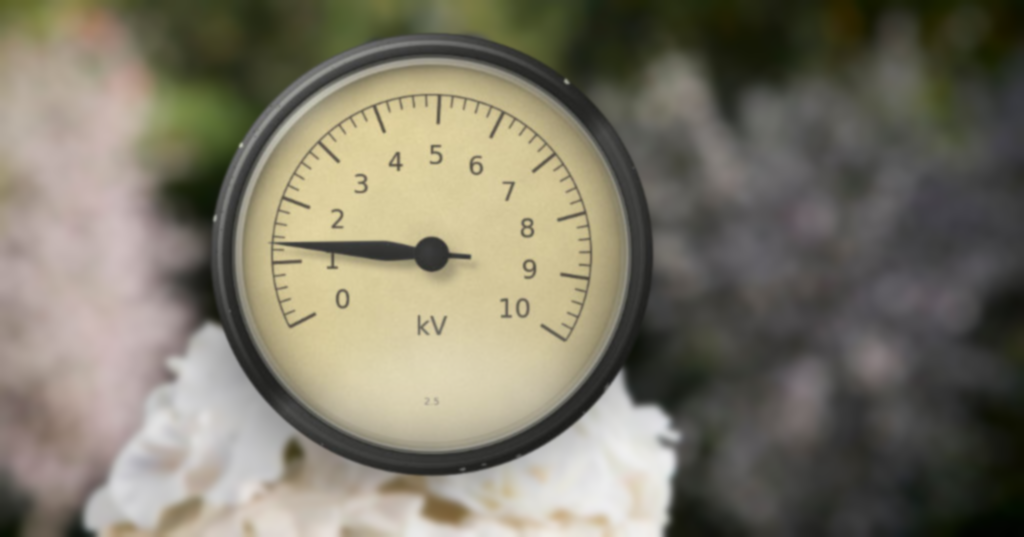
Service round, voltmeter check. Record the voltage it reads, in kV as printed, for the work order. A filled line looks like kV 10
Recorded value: kV 1.3
